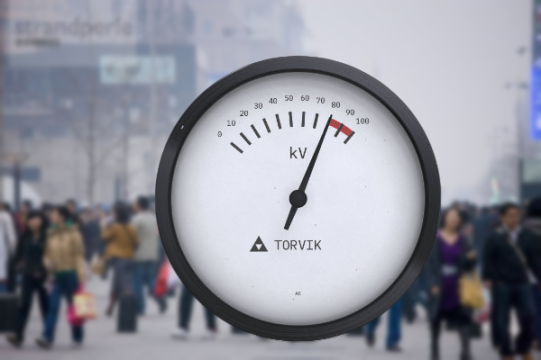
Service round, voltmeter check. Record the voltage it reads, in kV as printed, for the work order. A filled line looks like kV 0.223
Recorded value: kV 80
